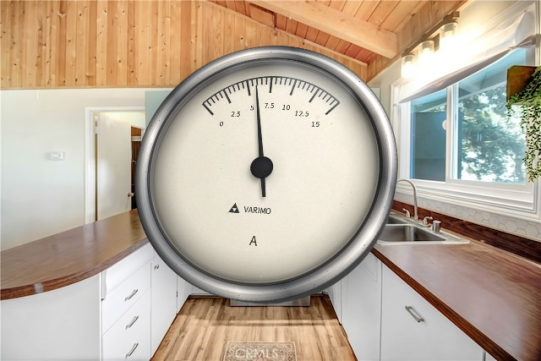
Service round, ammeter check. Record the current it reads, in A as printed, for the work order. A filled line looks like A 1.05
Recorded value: A 6
